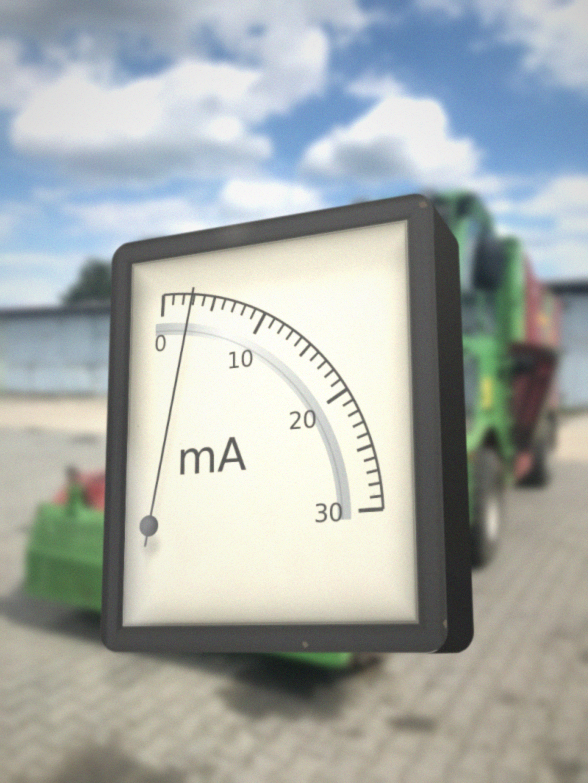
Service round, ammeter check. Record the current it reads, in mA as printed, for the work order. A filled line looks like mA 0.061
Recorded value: mA 3
